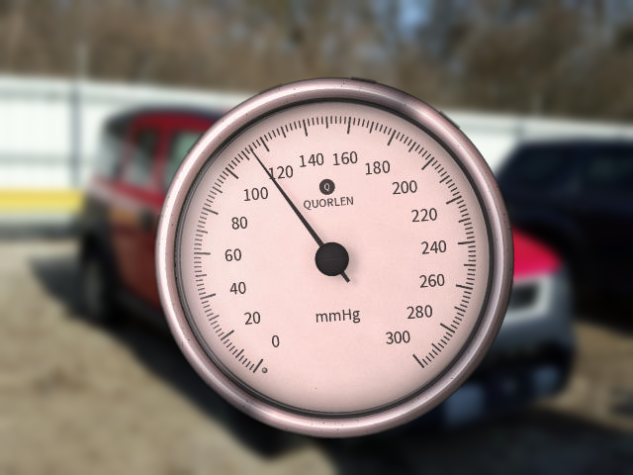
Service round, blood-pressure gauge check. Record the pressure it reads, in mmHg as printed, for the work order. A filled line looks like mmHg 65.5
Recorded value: mmHg 114
